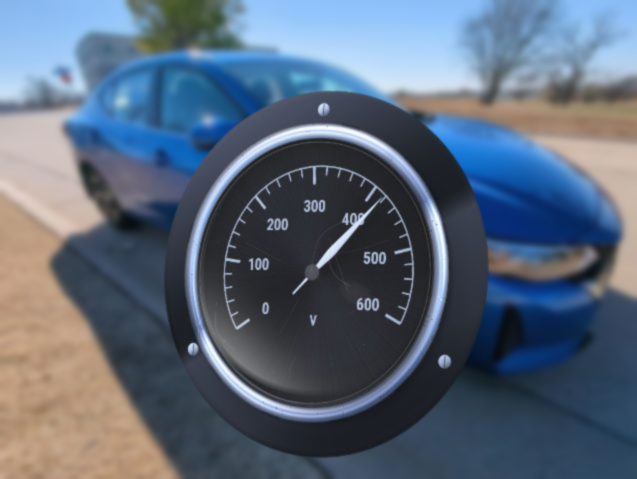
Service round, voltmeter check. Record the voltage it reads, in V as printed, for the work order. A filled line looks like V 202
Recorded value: V 420
